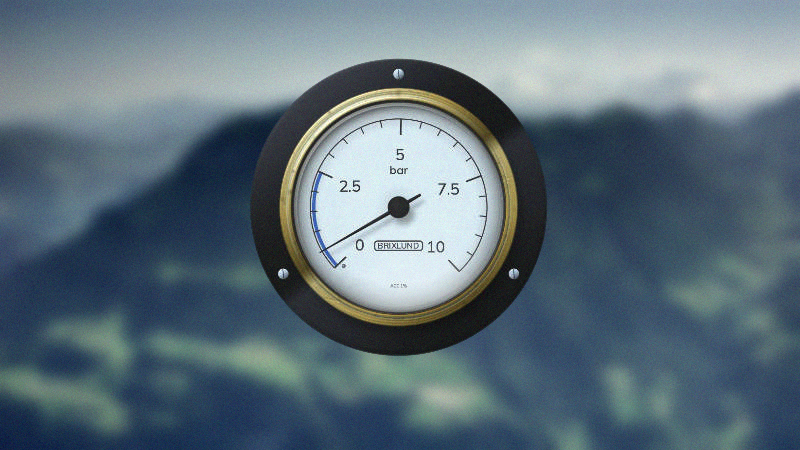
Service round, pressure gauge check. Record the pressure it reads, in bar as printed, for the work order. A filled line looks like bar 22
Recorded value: bar 0.5
